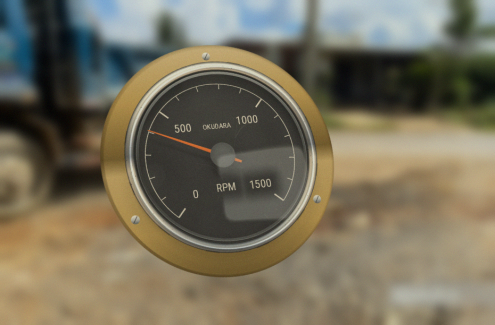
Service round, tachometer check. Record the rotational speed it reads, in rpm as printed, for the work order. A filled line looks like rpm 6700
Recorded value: rpm 400
